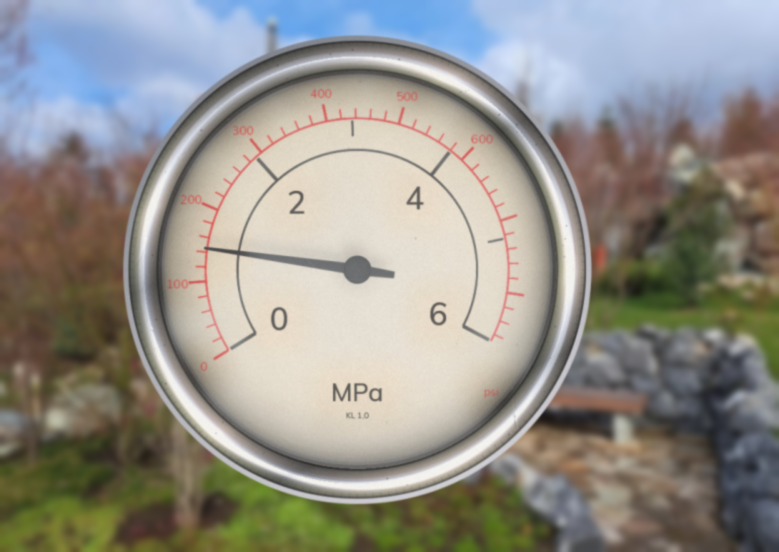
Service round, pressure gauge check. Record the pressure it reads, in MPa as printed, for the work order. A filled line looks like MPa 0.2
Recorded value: MPa 1
